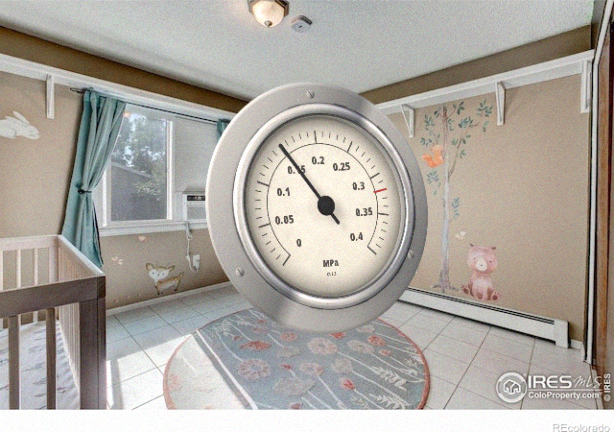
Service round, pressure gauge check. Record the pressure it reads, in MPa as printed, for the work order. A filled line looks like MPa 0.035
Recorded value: MPa 0.15
